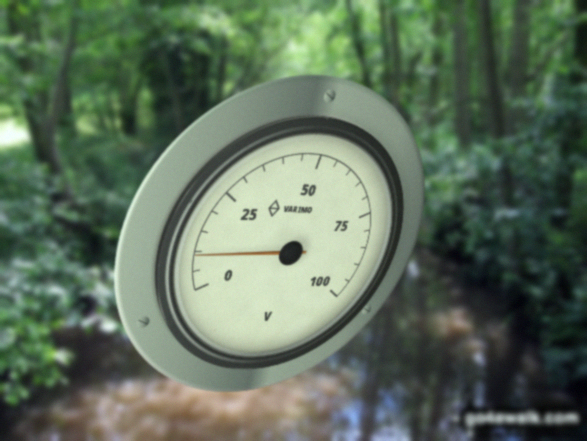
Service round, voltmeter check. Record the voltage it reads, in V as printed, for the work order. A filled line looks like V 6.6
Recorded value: V 10
